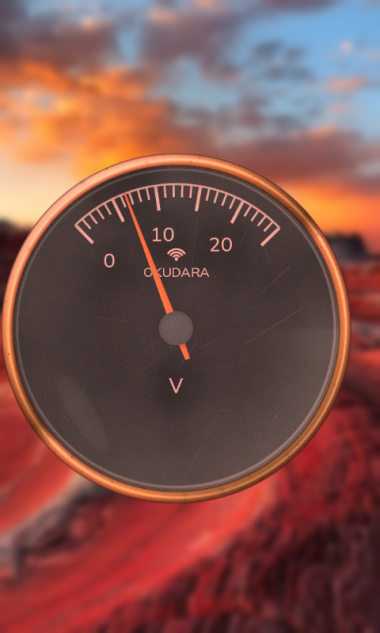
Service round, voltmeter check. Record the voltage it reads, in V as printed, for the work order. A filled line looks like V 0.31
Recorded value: V 6.5
